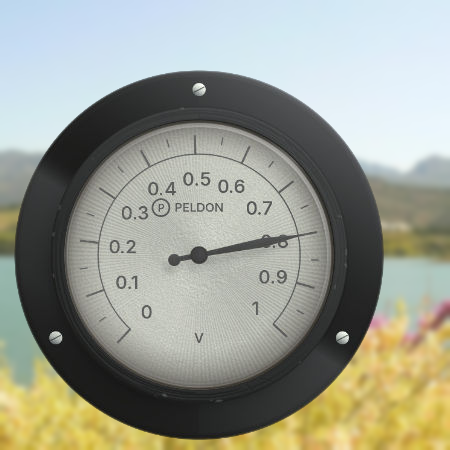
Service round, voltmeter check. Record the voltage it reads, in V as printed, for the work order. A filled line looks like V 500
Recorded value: V 0.8
